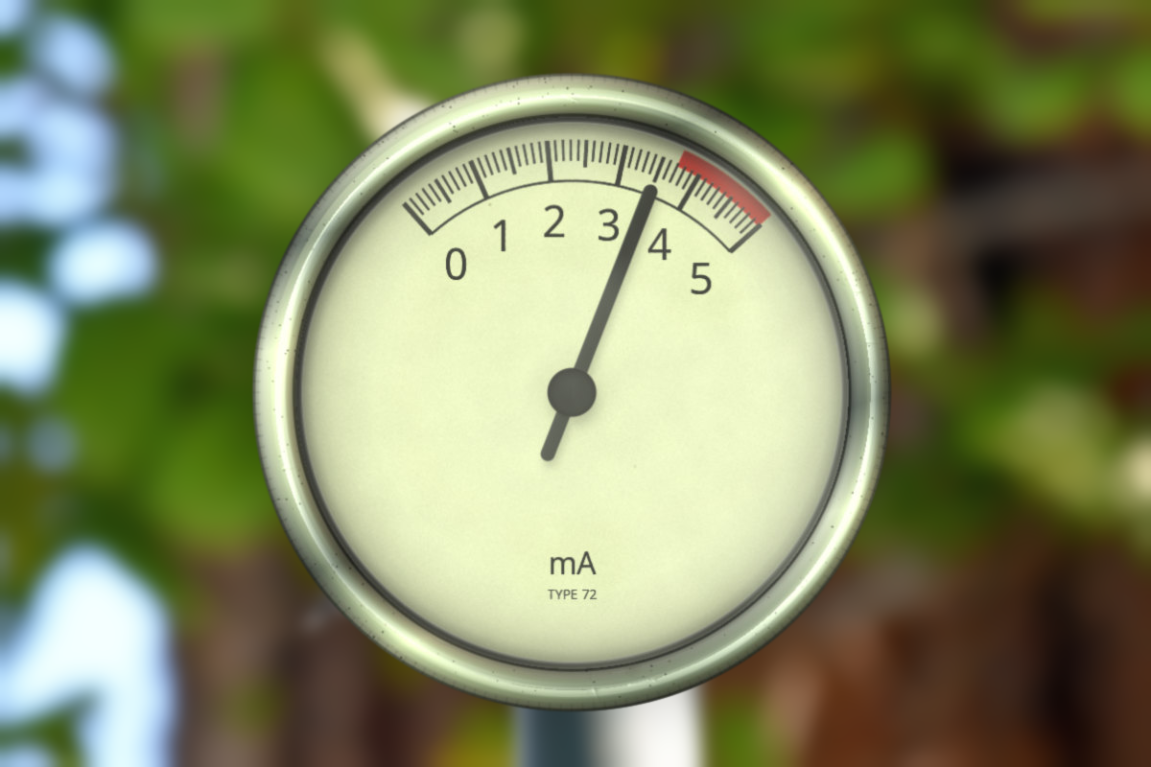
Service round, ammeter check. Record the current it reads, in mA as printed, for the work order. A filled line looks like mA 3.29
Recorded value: mA 3.5
